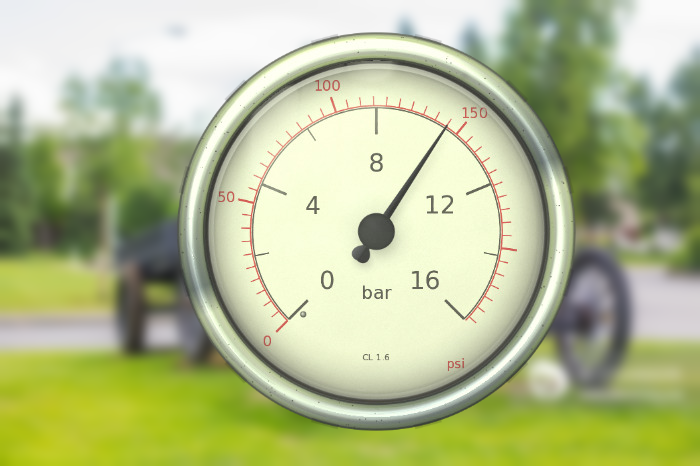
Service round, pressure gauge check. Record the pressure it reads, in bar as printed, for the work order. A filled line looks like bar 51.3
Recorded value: bar 10
